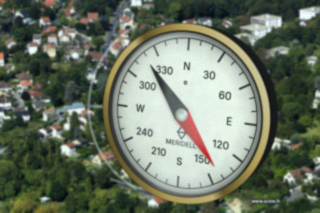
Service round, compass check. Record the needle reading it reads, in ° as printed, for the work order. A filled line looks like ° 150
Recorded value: ° 140
